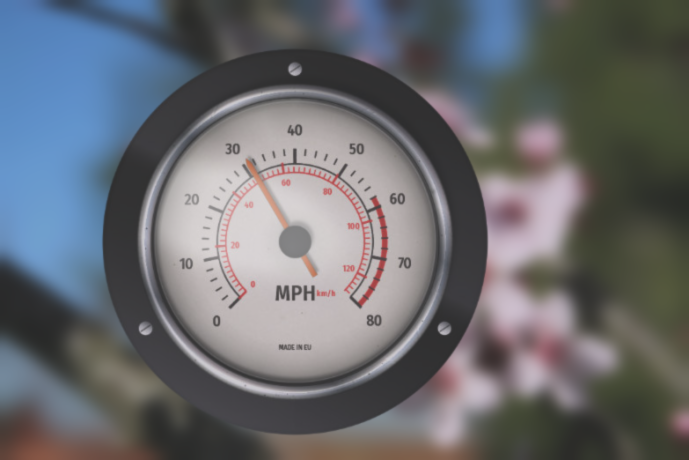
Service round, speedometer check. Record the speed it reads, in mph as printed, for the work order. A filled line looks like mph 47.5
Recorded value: mph 31
